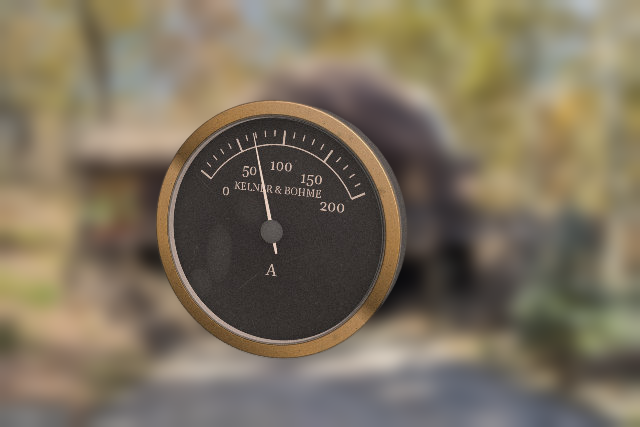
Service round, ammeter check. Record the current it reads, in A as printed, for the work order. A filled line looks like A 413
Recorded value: A 70
